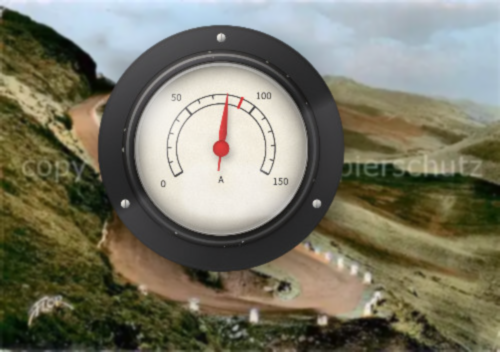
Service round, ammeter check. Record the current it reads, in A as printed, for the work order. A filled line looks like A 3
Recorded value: A 80
